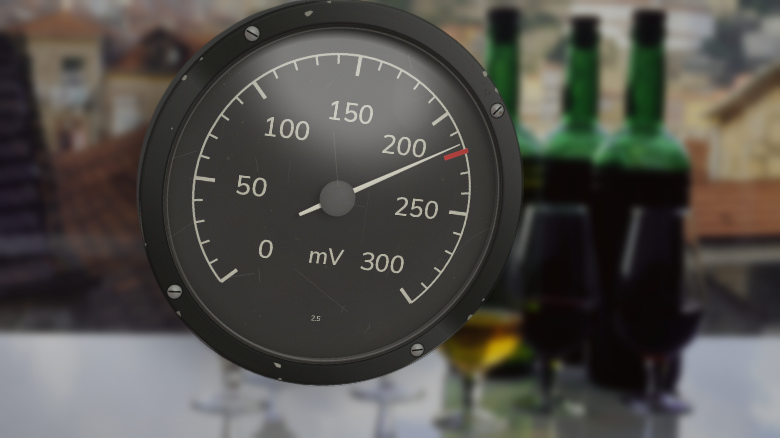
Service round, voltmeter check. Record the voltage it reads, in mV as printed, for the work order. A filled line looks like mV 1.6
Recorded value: mV 215
